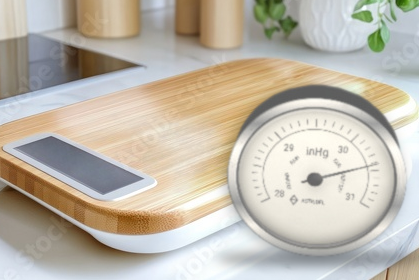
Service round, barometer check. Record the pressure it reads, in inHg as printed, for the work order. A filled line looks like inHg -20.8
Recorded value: inHg 30.4
